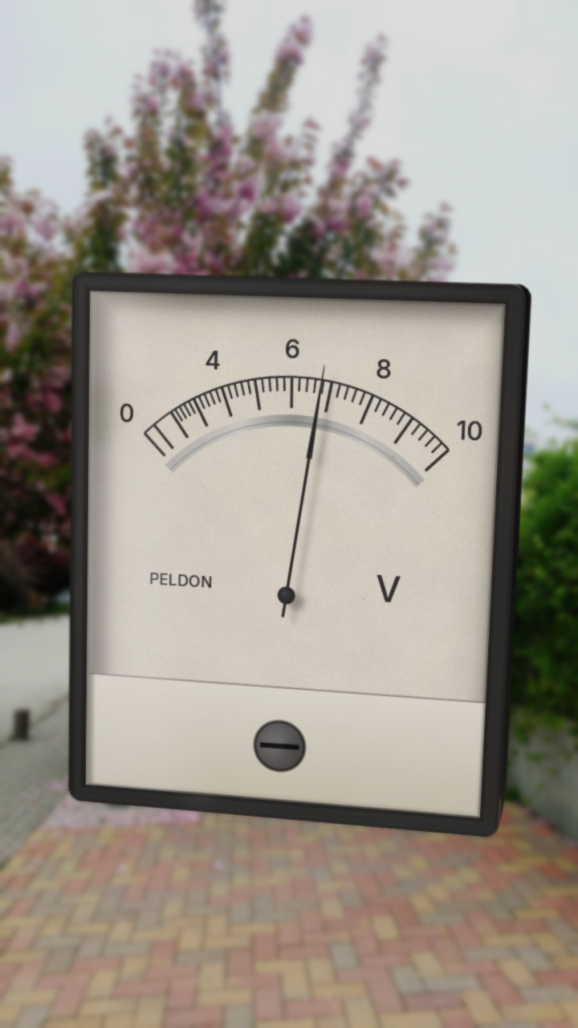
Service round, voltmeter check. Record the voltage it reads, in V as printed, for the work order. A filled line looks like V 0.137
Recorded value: V 6.8
